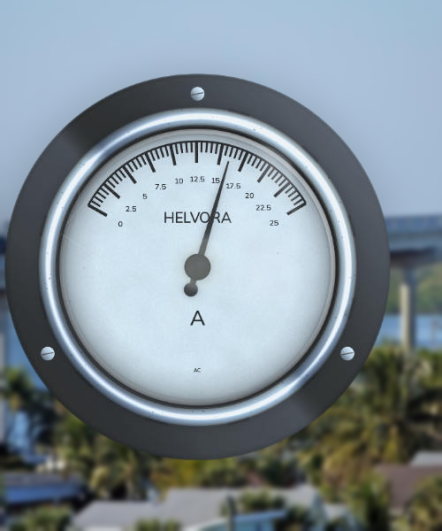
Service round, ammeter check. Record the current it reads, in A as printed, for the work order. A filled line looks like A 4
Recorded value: A 16
